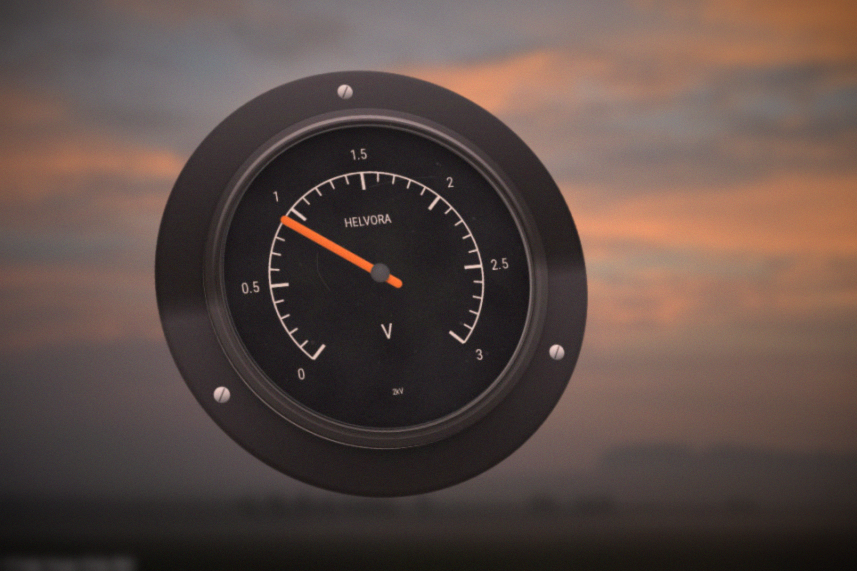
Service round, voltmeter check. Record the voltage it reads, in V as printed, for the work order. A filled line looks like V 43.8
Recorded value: V 0.9
